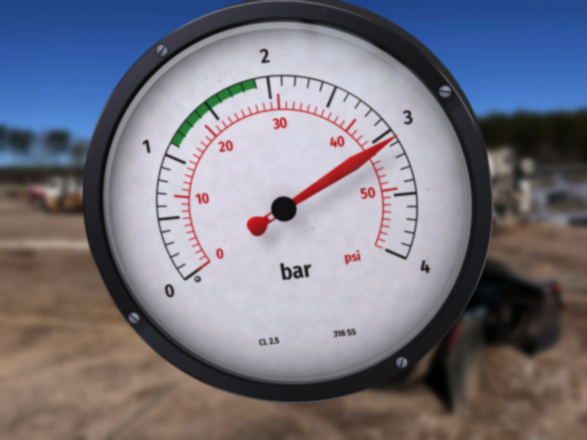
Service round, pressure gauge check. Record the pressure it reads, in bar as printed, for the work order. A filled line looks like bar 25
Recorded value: bar 3.05
